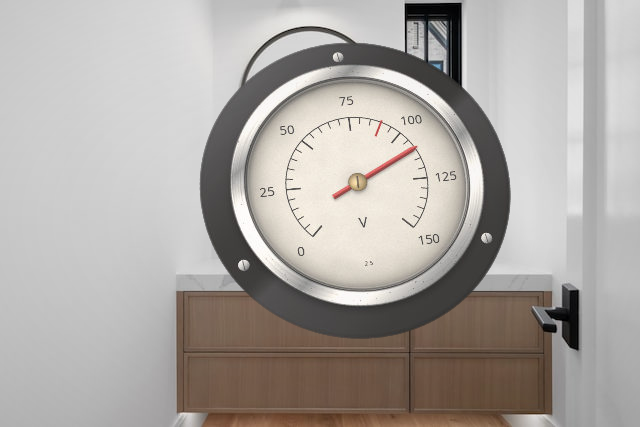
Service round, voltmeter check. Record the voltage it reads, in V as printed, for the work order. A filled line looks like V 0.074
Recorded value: V 110
